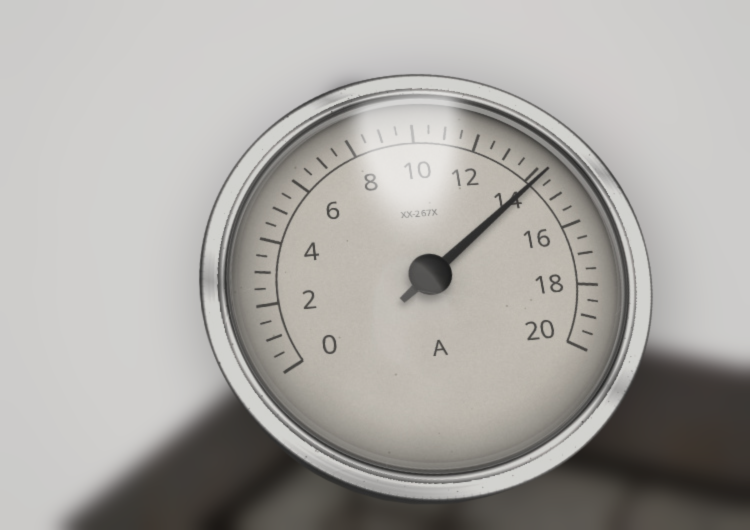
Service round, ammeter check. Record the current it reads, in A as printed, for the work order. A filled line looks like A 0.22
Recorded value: A 14.25
